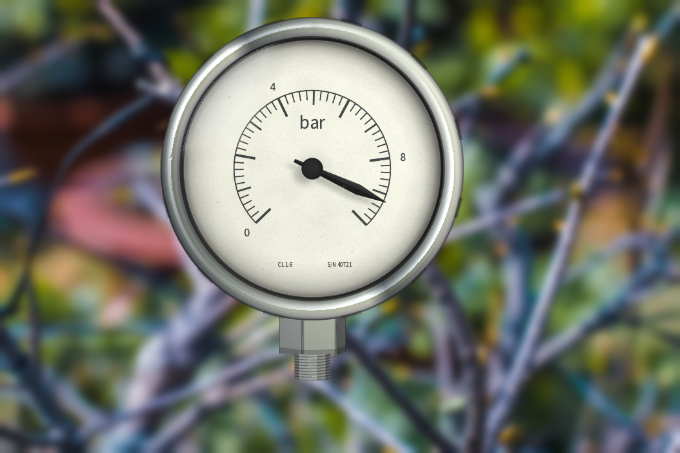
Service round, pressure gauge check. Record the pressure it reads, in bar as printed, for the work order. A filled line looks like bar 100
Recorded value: bar 9.2
